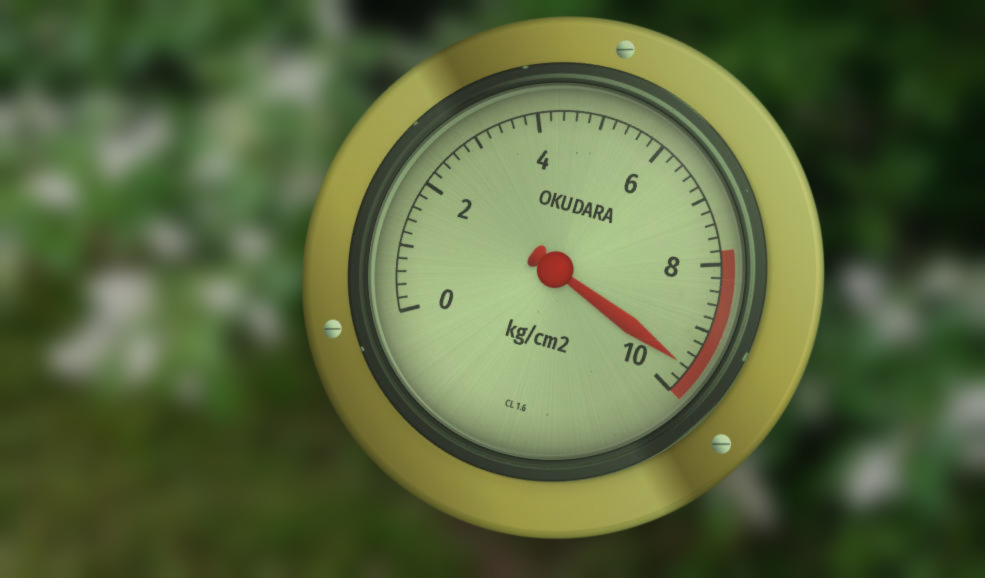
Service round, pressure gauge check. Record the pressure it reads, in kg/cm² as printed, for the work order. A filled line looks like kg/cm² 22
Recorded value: kg/cm² 9.6
